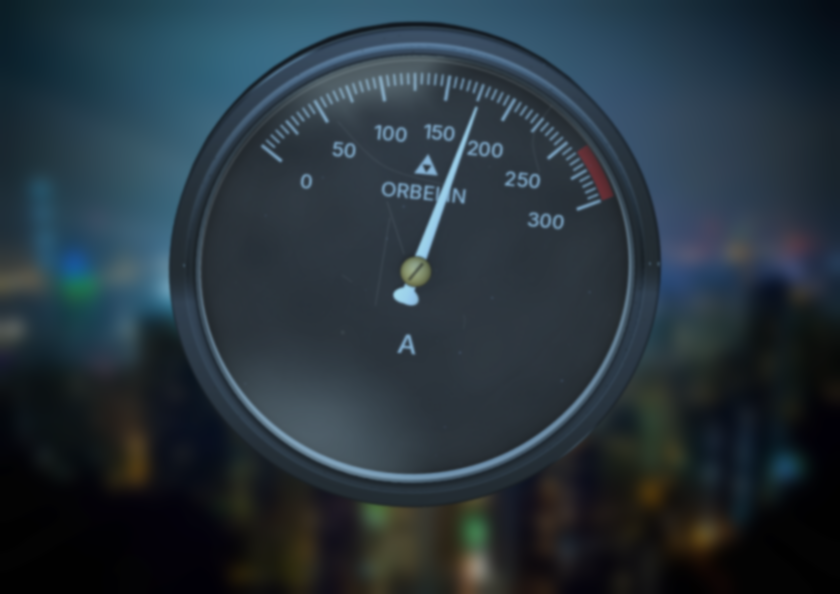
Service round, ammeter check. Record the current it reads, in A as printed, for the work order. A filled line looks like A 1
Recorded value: A 175
